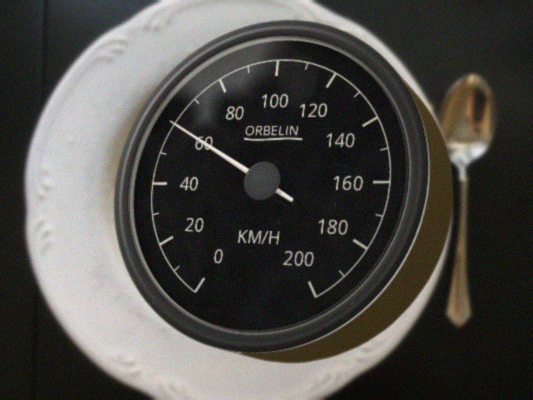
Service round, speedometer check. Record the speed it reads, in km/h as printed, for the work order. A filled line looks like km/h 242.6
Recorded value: km/h 60
